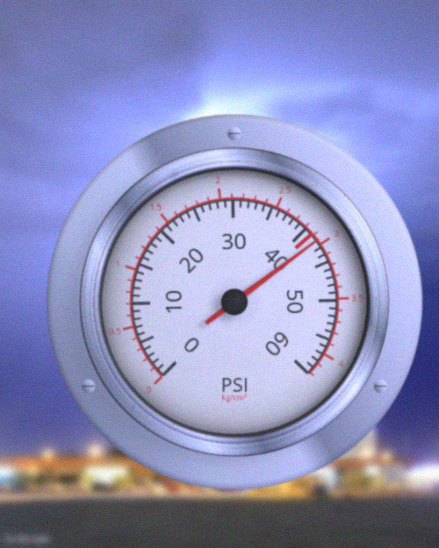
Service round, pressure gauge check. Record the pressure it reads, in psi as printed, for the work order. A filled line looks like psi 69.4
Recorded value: psi 42
